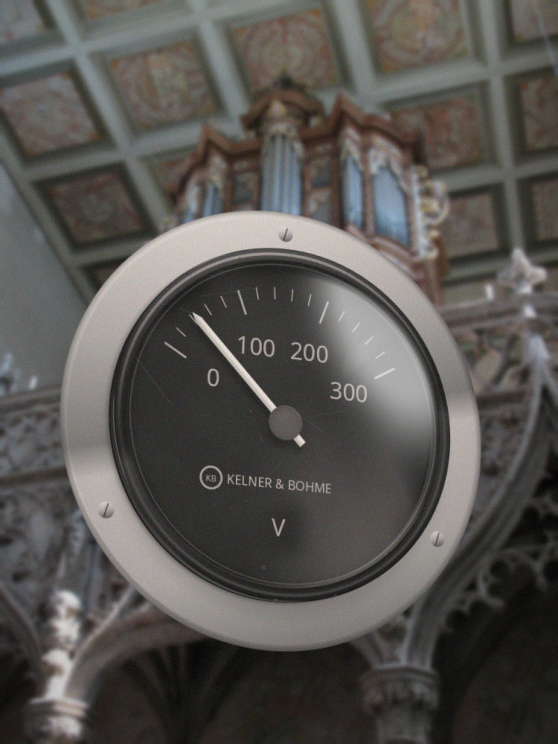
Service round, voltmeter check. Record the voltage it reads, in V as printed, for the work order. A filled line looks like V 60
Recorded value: V 40
